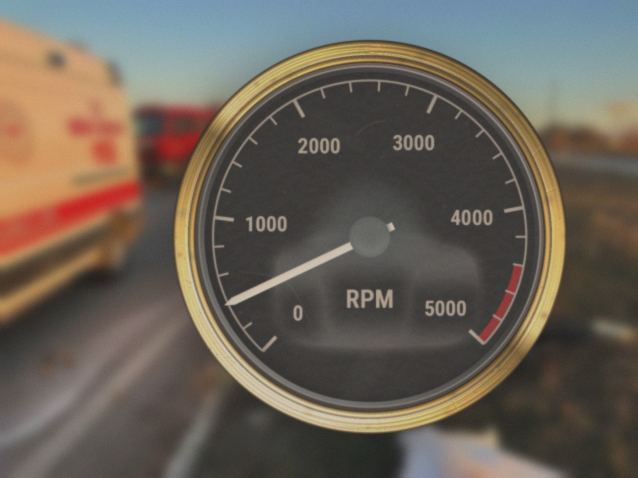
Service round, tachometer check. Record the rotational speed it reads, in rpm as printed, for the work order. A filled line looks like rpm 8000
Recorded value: rpm 400
